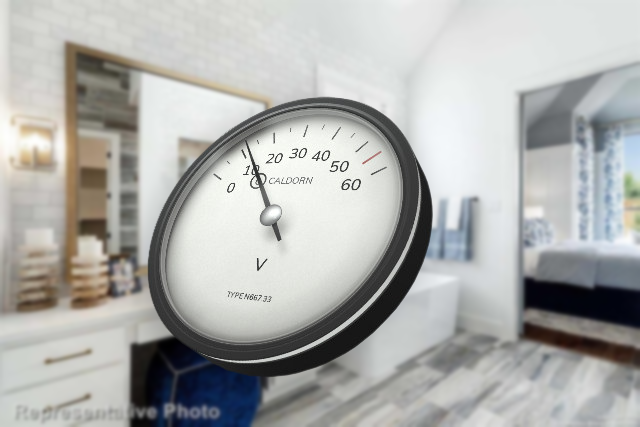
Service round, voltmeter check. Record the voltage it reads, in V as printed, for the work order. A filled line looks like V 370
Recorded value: V 12.5
